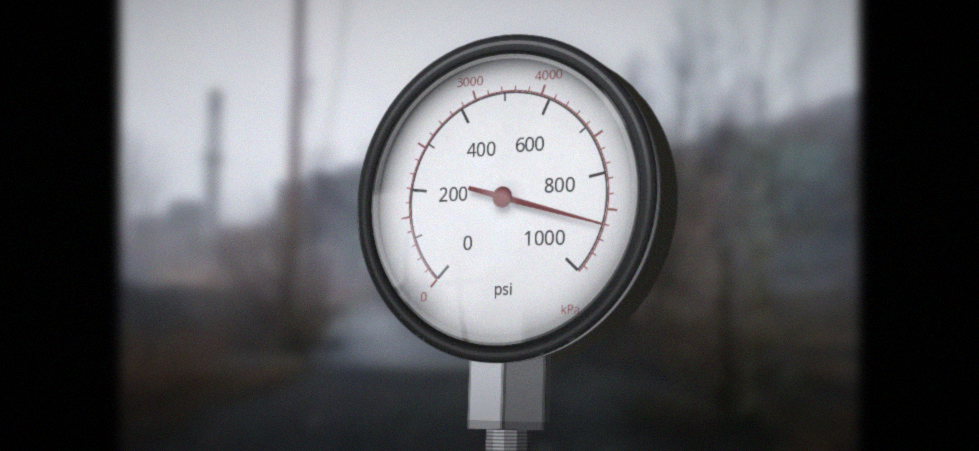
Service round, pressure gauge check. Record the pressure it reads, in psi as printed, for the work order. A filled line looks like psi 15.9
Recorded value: psi 900
